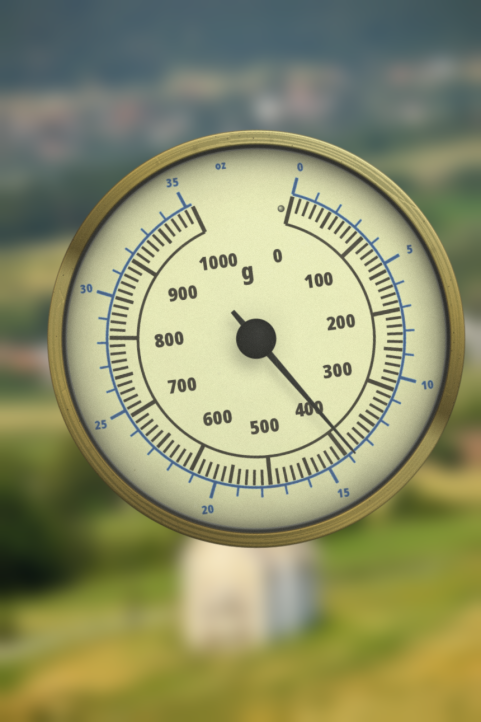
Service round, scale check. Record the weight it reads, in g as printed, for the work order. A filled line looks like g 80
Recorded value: g 390
